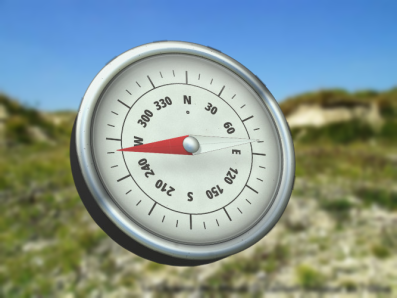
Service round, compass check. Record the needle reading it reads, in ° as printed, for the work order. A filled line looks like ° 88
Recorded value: ° 260
